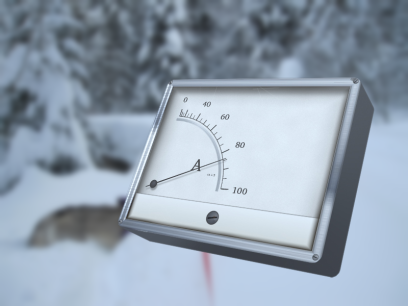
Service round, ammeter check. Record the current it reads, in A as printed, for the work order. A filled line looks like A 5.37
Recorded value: A 85
